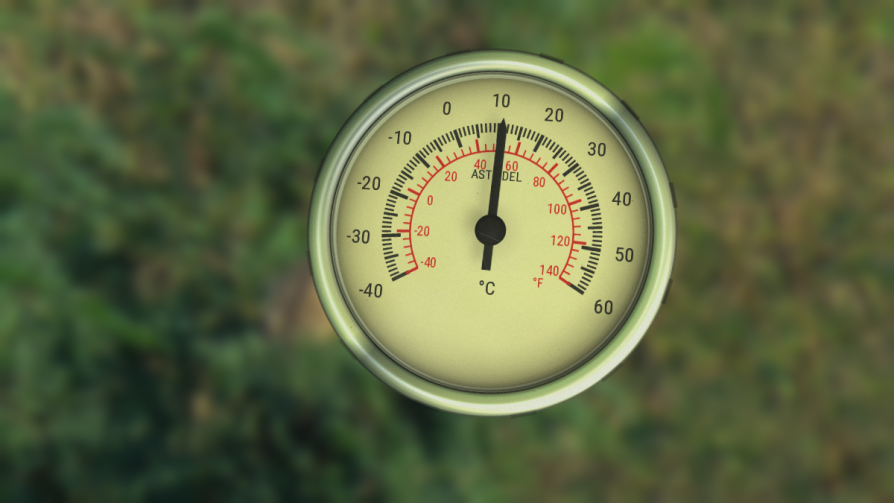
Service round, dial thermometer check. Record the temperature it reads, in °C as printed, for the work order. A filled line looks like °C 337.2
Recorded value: °C 11
